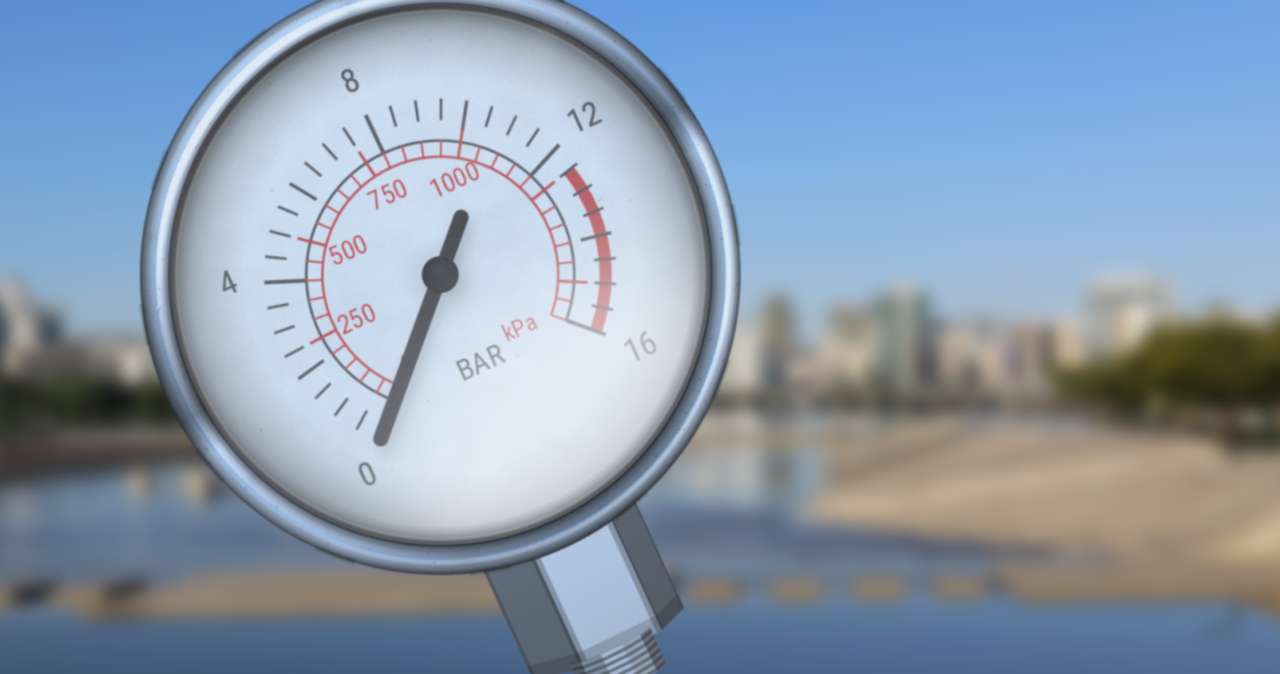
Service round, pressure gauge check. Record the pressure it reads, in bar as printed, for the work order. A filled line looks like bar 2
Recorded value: bar 0
